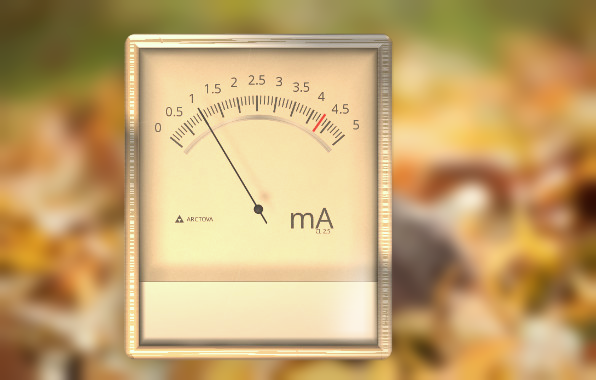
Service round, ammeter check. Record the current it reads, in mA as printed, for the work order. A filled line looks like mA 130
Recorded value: mA 1
